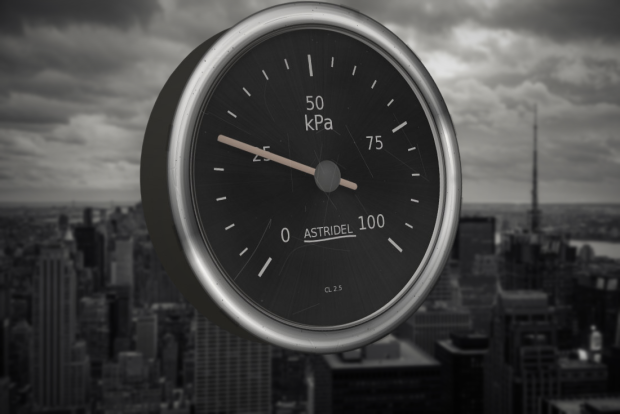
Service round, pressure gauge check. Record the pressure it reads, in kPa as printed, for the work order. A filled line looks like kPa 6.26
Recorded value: kPa 25
